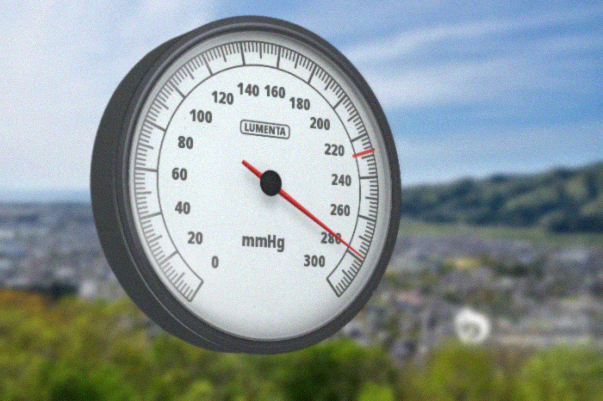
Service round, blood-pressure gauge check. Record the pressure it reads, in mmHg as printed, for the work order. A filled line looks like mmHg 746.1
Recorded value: mmHg 280
